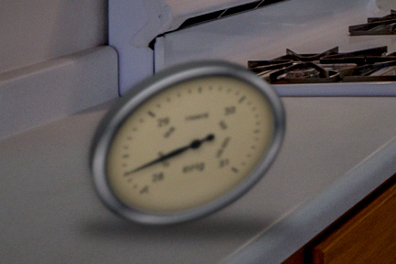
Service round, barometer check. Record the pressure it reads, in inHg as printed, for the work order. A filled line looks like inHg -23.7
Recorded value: inHg 28.3
